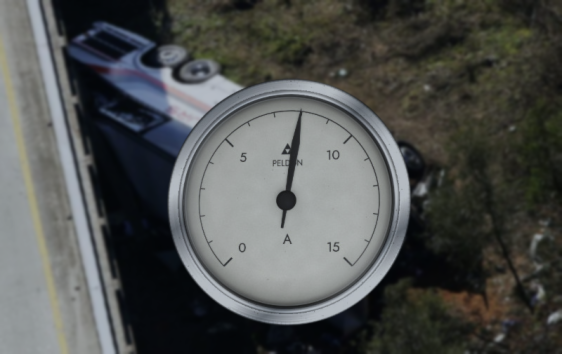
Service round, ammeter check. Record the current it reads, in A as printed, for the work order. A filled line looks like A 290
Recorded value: A 8
